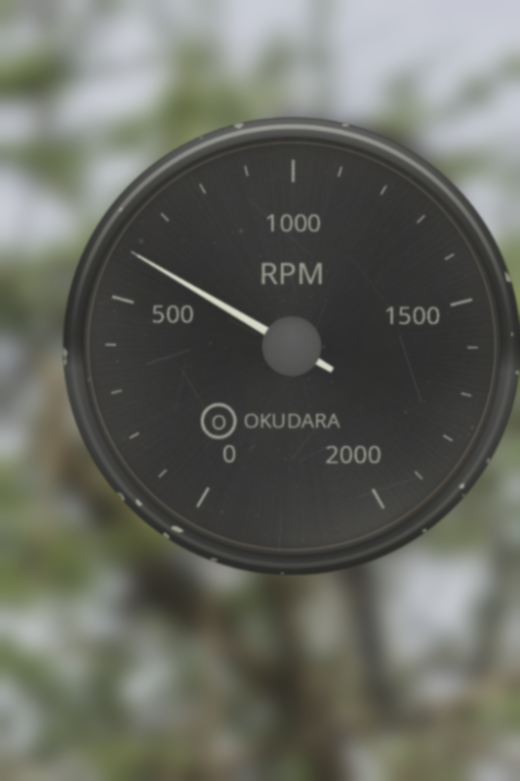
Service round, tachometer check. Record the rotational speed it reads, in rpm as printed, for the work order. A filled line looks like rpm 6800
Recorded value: rpm 600
